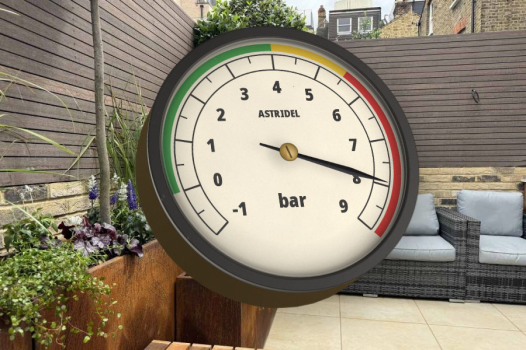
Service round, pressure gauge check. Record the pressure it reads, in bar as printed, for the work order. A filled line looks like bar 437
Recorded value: bar 8
